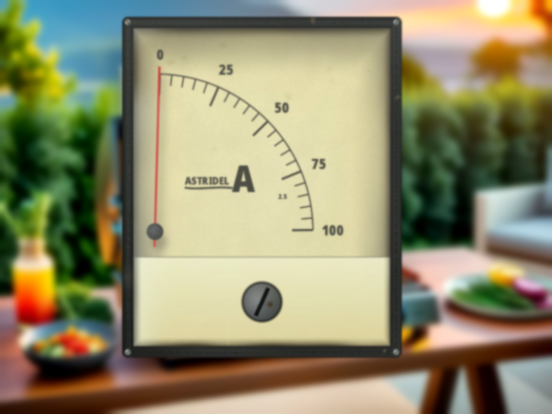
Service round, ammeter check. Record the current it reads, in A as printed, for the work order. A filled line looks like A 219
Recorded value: A 0
